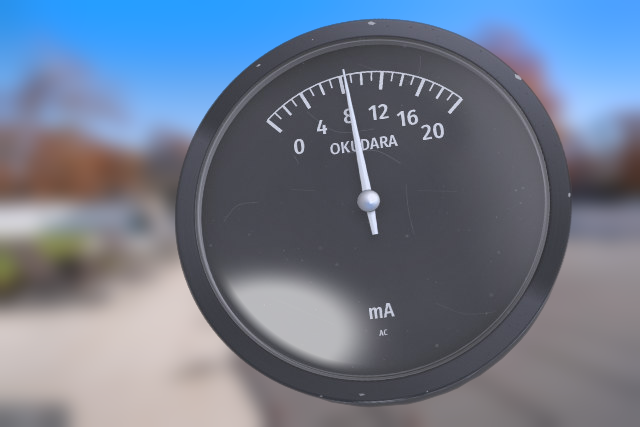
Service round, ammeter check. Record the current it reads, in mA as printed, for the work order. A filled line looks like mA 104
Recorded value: mA 8.5
